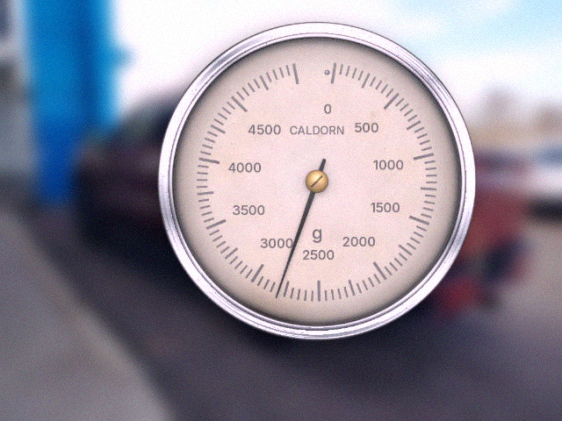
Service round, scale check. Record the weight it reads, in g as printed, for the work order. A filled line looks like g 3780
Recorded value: g 2800
